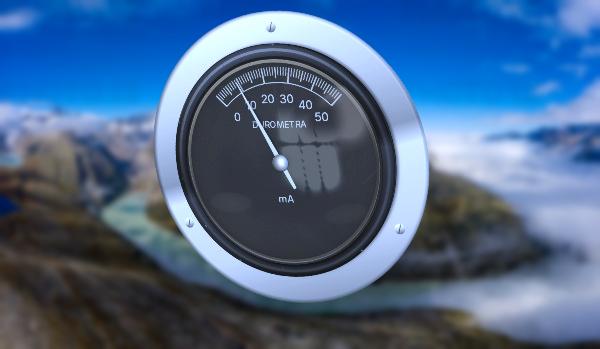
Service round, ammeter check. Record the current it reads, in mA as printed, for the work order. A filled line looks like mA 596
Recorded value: mA 10
